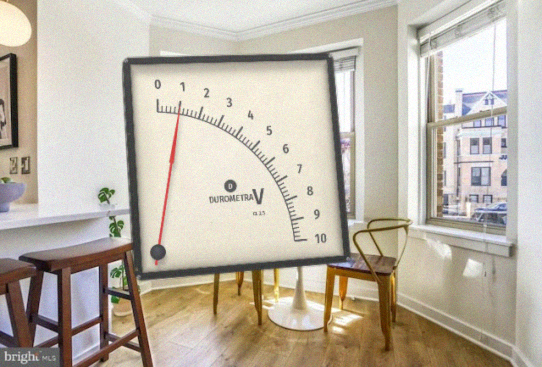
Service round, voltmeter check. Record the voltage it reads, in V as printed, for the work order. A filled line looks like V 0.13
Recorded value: V 1
